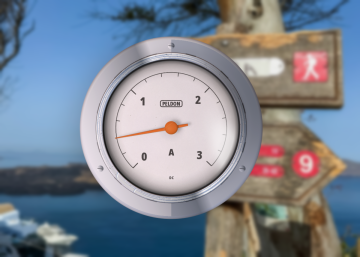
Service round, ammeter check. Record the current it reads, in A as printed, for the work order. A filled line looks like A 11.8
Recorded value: A 0.4
